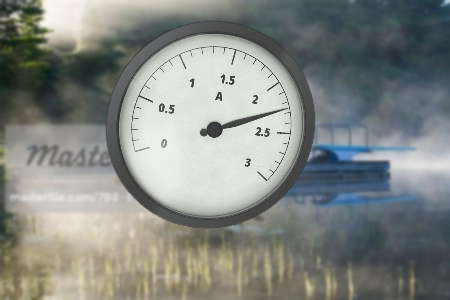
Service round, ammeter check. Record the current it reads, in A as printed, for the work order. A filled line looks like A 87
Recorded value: A 2.25
